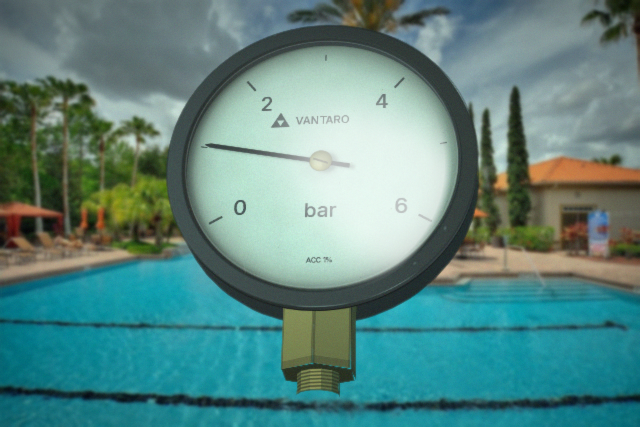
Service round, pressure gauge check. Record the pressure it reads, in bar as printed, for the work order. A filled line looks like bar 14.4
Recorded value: bar 1
